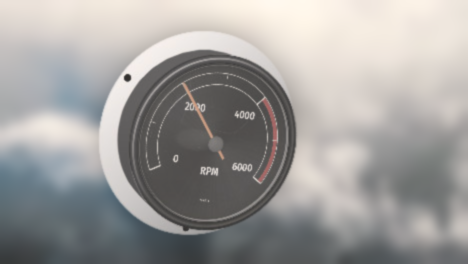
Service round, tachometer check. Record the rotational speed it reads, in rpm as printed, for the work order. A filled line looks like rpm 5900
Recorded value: rpm 2000
